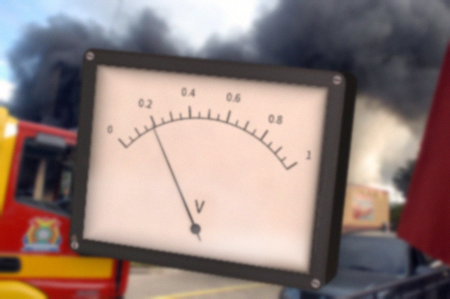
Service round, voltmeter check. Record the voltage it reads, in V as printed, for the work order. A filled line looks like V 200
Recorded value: V 0.2
